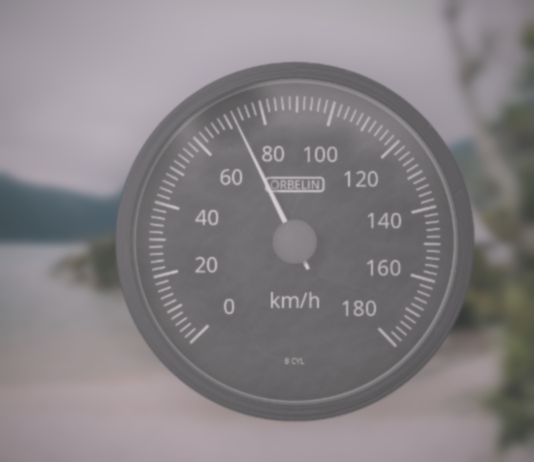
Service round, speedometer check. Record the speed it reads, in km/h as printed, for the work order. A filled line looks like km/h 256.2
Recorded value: km/h 72
